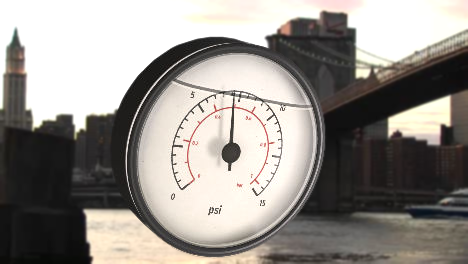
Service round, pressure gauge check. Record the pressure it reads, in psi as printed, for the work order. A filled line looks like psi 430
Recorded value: psi 7
